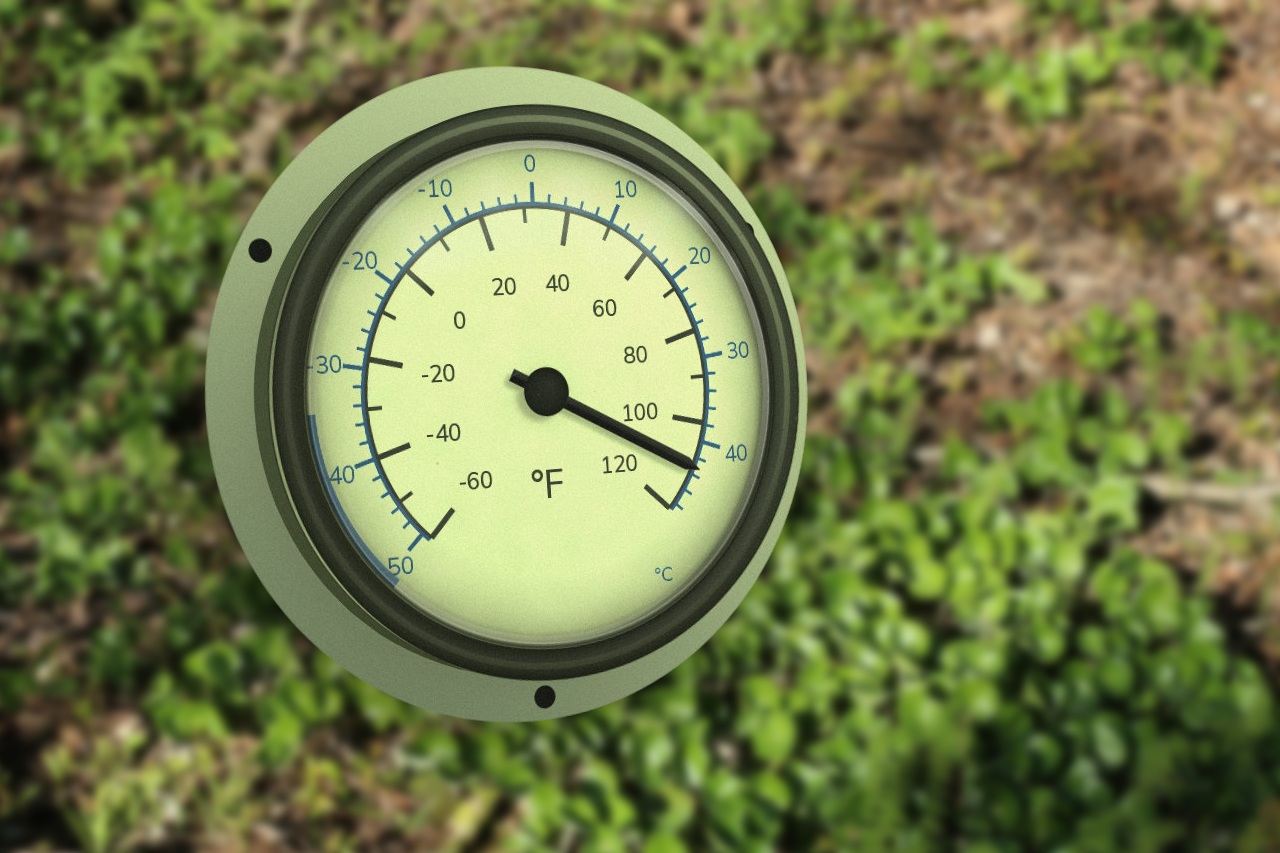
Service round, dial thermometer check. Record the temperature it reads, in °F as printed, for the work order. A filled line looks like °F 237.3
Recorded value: °F 110
